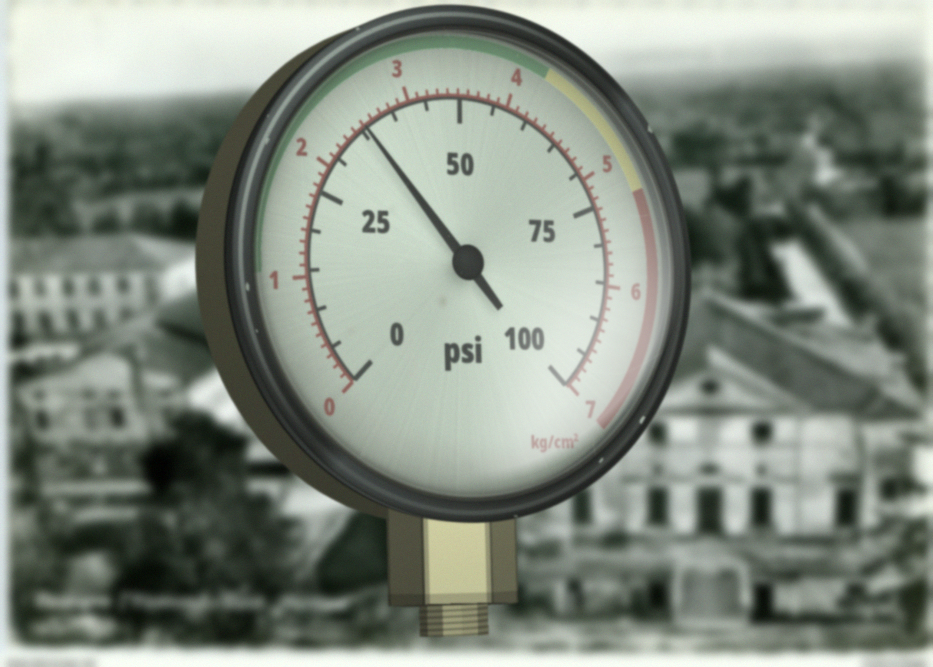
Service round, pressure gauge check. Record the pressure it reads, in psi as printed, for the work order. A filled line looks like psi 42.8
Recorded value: psi 35
